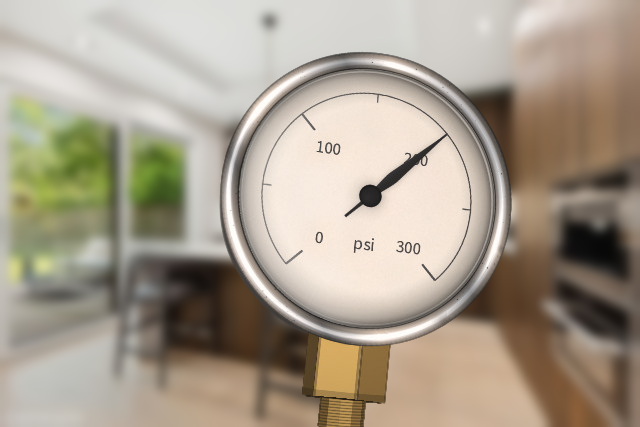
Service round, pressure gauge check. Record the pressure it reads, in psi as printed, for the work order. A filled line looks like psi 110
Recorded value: psi 200
